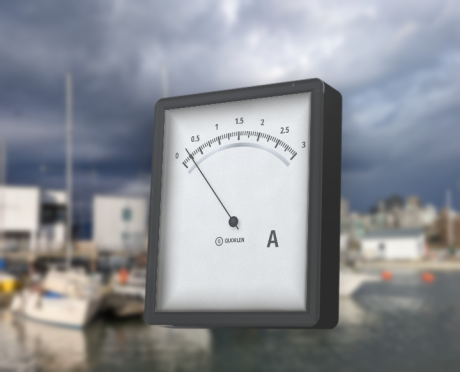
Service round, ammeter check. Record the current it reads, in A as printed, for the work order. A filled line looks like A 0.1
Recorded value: A 0.25
